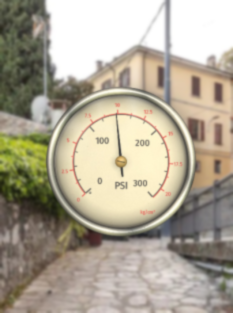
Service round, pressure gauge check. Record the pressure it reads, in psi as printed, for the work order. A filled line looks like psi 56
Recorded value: psi 140
